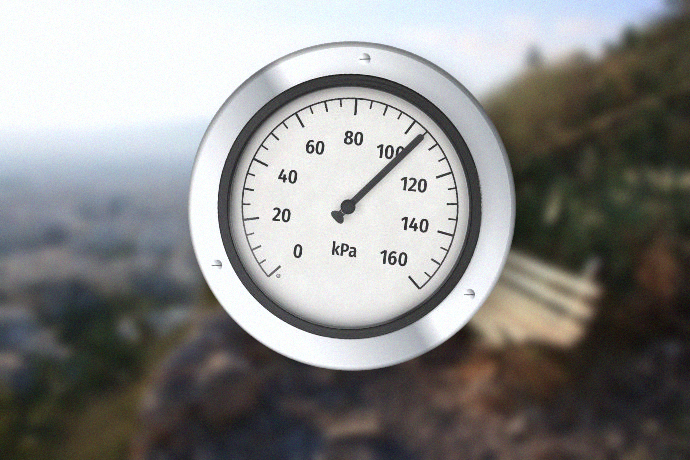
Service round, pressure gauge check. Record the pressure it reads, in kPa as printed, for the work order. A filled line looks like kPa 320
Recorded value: kPa 105
